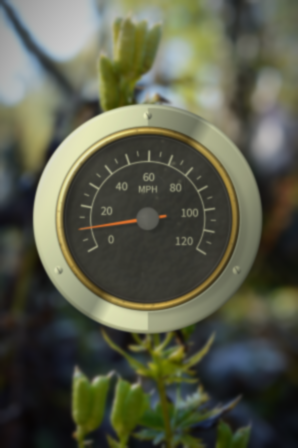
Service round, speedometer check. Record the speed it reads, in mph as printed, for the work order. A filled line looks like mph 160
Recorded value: mph 10
